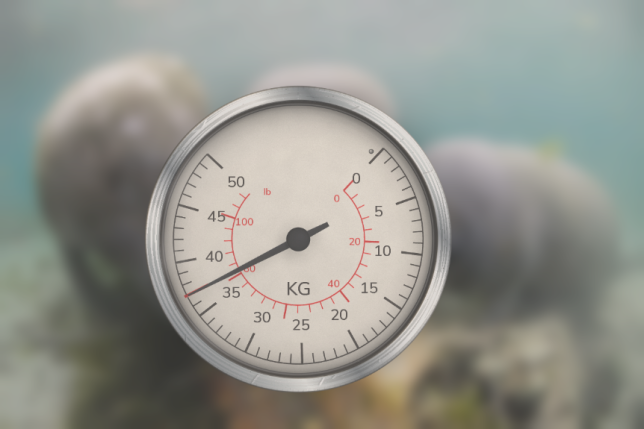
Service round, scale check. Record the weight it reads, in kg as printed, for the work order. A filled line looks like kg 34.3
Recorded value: kg 37
